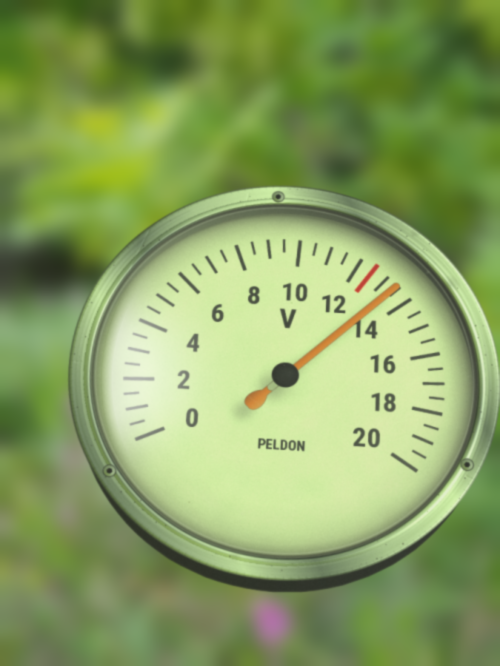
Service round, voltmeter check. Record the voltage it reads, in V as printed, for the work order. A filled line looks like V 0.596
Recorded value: V 13.5
